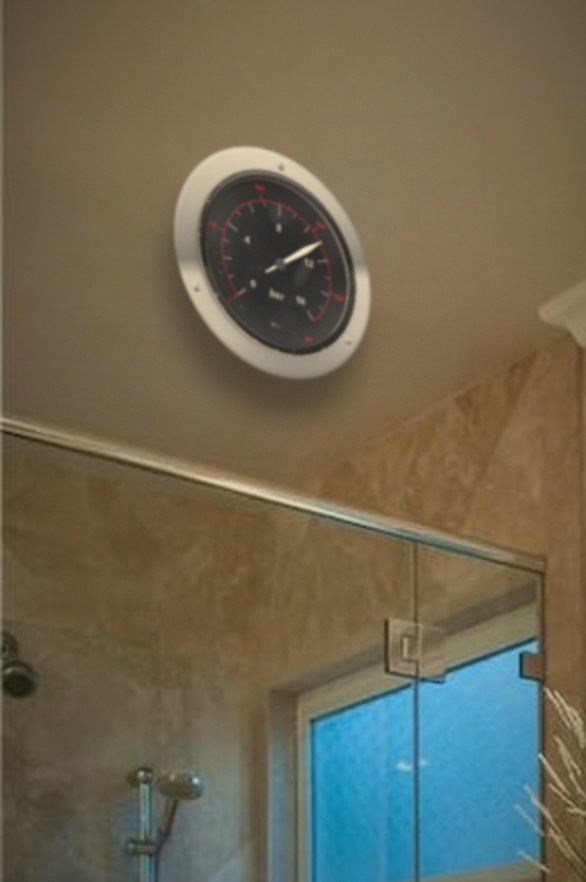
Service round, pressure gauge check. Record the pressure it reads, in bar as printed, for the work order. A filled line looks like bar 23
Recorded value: bar 11
